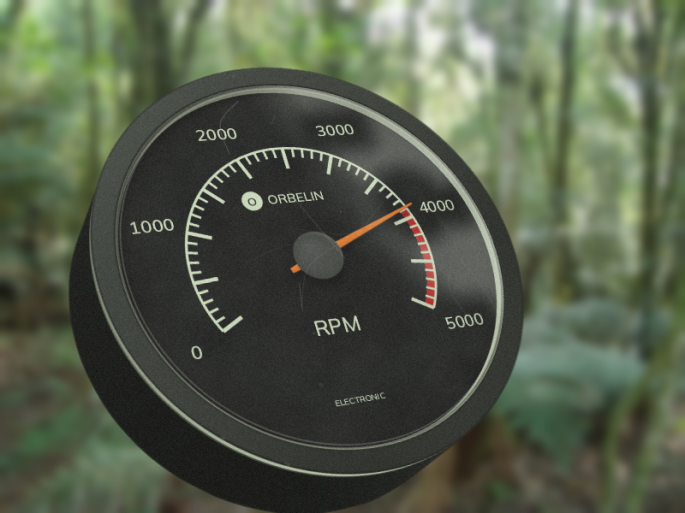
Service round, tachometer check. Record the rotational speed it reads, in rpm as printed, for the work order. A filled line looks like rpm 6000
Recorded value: rpm 3900
